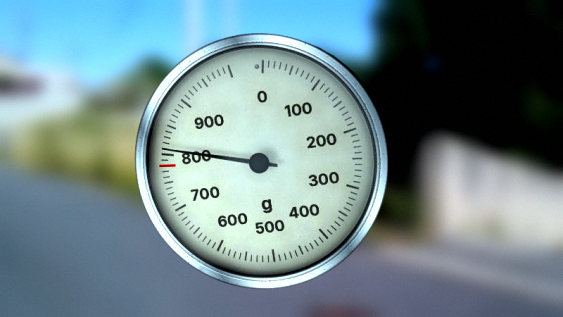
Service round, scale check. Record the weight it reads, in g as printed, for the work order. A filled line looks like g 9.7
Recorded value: g 810
